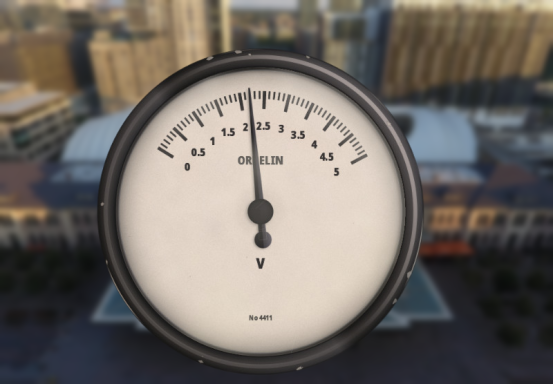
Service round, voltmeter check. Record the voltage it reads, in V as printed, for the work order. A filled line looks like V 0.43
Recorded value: V 2.2
